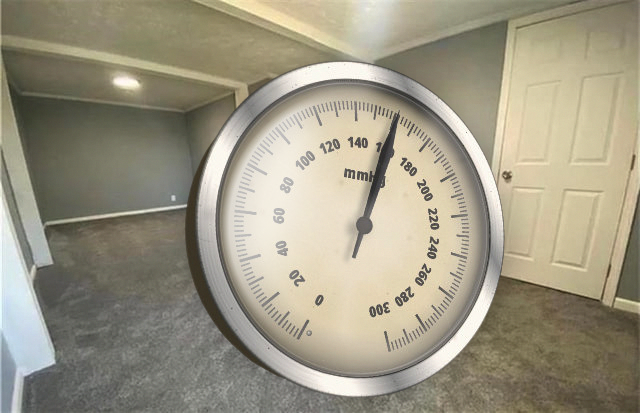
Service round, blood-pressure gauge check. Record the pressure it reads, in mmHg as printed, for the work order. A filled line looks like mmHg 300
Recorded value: mmHg 160
